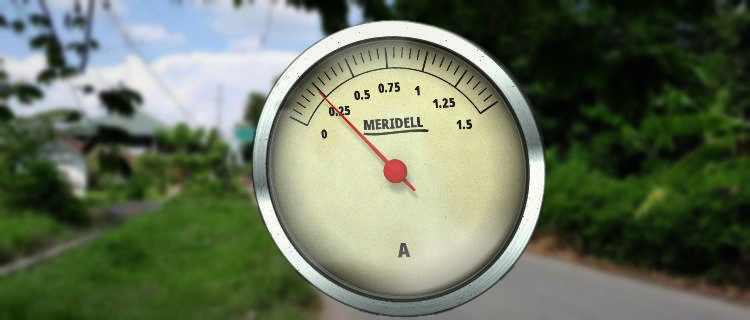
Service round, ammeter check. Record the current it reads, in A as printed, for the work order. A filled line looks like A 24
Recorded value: A 0.25
